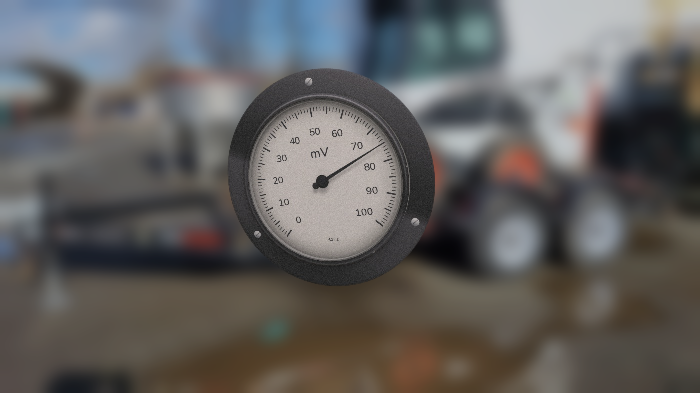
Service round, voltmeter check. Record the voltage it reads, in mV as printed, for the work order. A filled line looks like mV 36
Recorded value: mV 75
